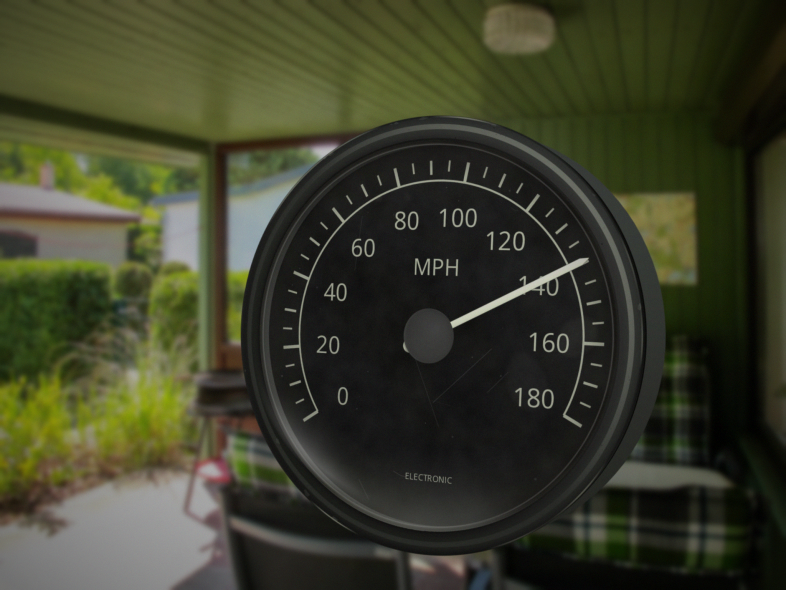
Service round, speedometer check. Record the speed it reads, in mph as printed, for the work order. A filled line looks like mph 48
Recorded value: mph 140
